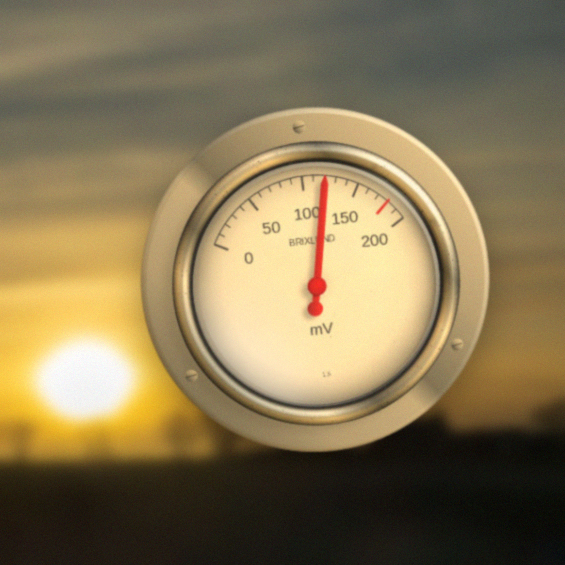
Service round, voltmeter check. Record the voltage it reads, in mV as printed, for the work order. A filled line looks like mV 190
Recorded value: mV 120
